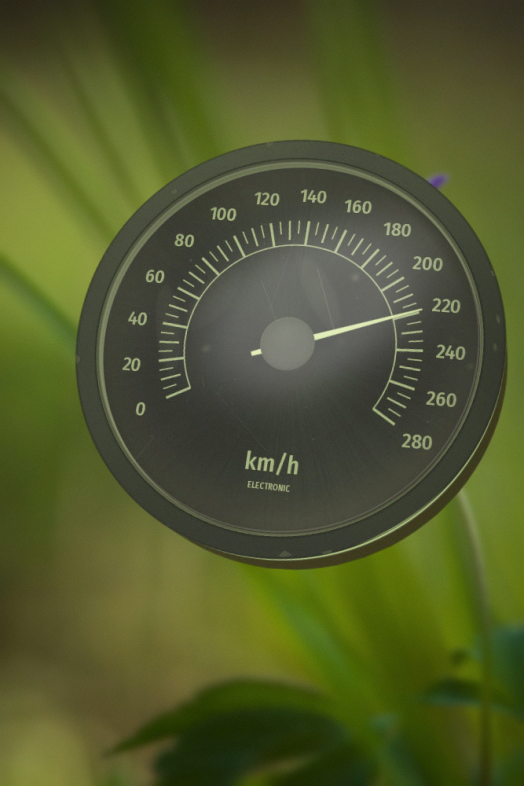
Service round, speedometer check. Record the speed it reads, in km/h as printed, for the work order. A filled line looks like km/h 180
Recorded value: km/h 220
